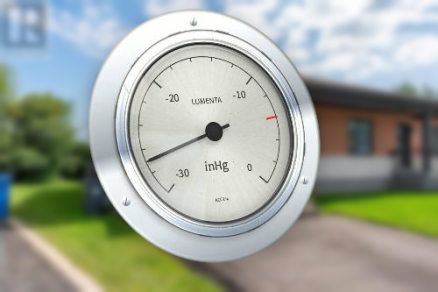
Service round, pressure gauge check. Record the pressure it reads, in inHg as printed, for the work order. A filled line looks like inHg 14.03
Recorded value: inHg -27
